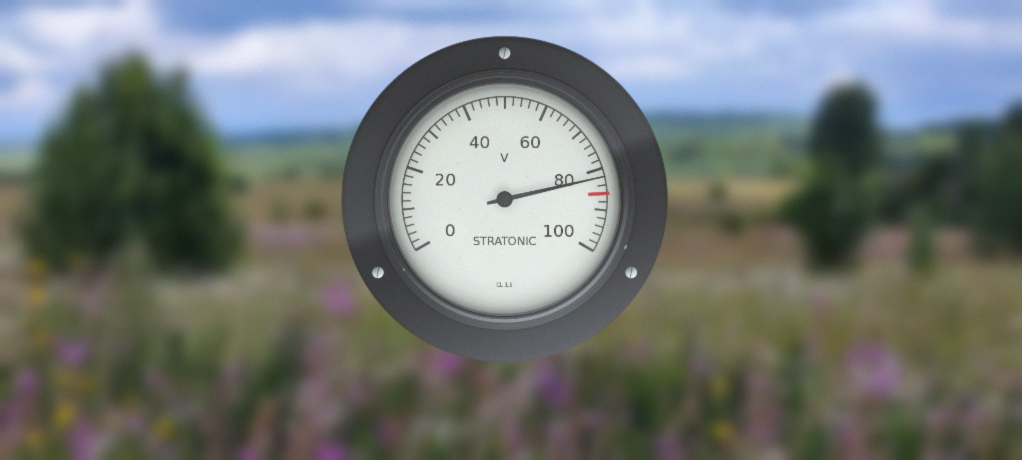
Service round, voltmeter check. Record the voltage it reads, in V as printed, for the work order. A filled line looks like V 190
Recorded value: V 82
